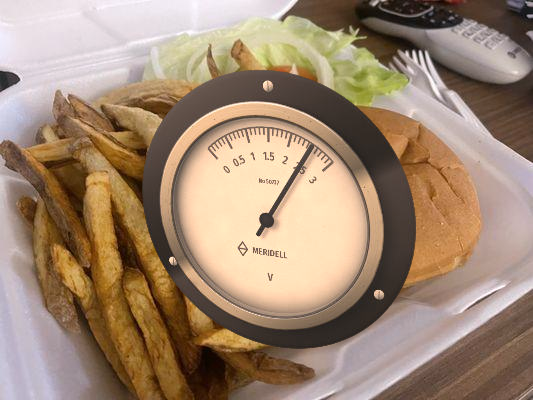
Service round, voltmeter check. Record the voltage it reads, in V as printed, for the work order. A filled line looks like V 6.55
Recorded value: V 2.5
